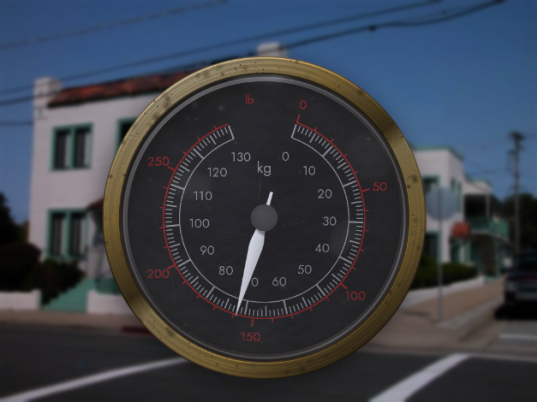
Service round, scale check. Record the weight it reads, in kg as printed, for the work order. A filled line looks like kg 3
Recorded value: kg 72
